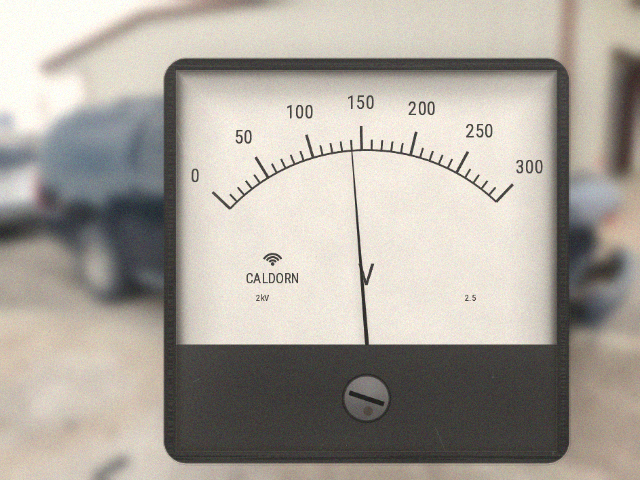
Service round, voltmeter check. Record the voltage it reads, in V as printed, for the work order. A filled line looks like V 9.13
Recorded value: V 140
